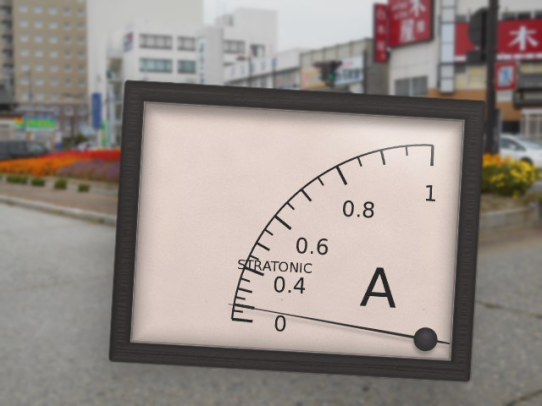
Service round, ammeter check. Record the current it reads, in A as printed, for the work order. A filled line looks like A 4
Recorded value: A 0.2
